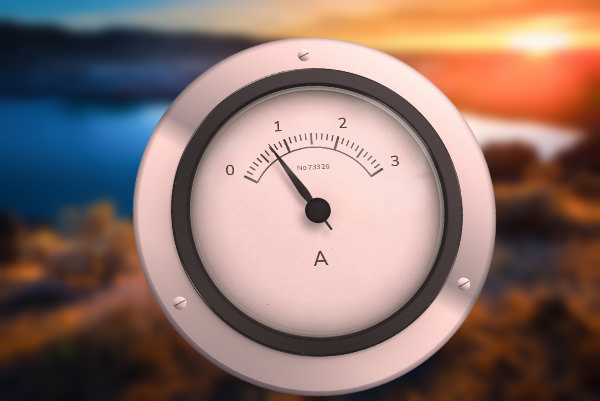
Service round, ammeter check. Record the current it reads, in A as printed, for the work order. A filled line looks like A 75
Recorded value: A 0.7
